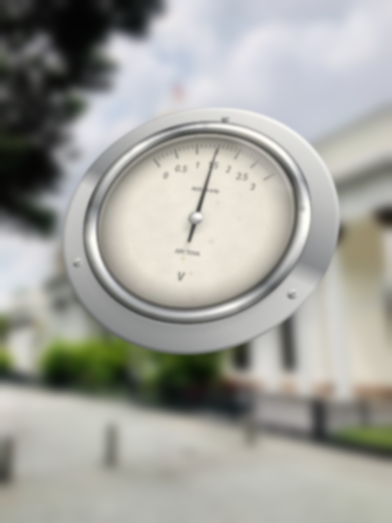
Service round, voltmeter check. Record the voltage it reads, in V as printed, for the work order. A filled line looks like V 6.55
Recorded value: V 1.5
